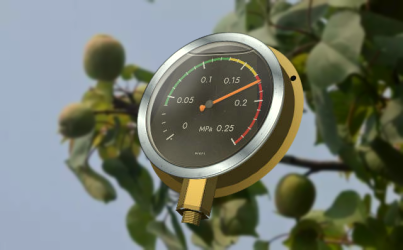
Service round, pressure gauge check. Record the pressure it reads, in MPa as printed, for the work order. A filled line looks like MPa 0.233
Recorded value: MPa 0.18
